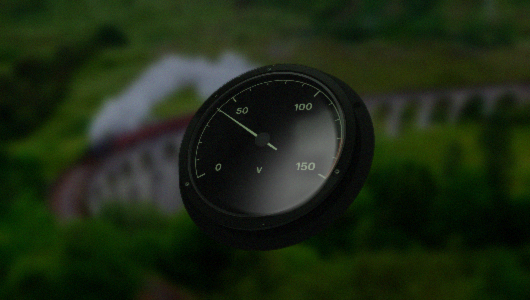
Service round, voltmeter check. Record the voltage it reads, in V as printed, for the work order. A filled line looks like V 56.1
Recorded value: V 40
